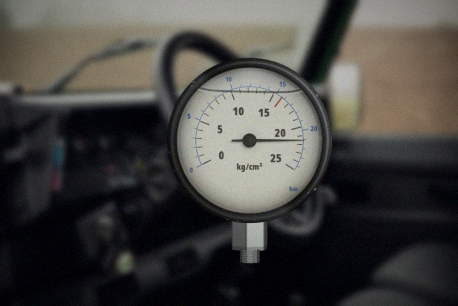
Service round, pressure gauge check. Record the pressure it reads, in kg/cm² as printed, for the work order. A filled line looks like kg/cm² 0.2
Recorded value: kg/cm² 21.5
